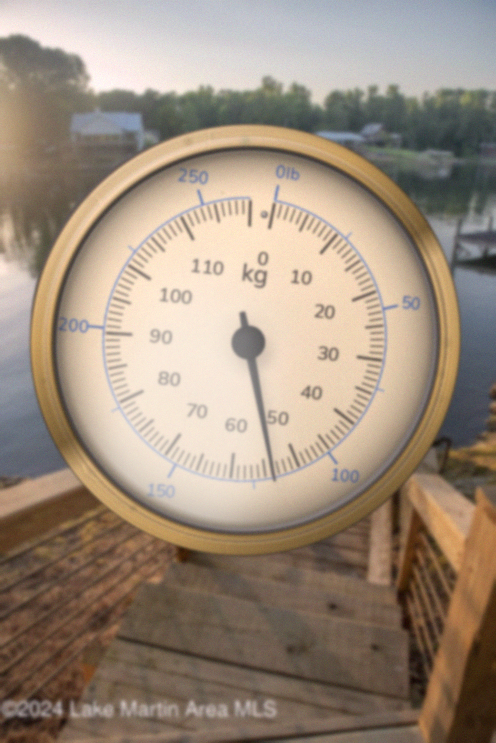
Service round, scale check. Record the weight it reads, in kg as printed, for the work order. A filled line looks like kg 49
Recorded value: kg 54
